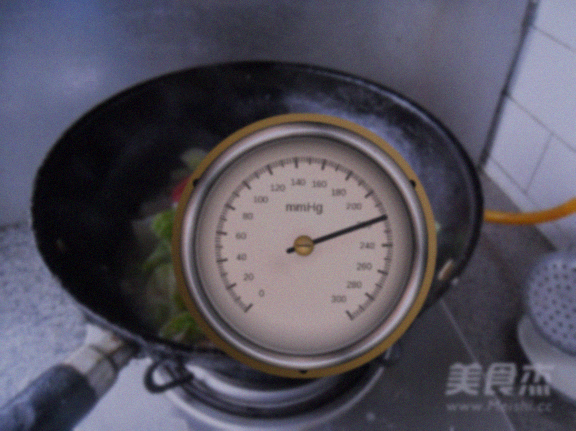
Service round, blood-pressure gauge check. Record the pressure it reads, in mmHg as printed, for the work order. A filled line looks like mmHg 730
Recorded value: mmHg 220
